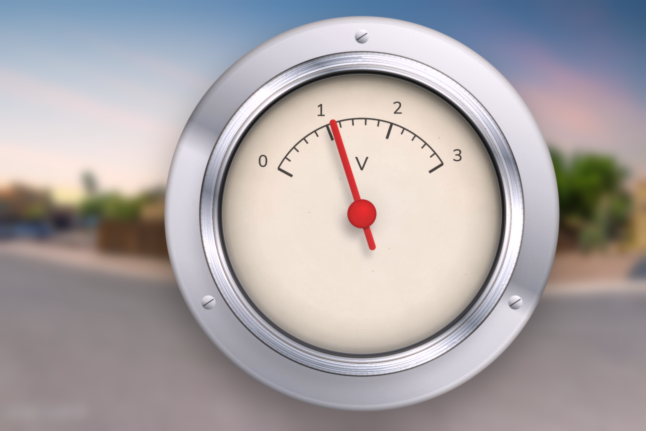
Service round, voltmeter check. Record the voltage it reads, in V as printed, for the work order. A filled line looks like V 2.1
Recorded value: V 1.1
